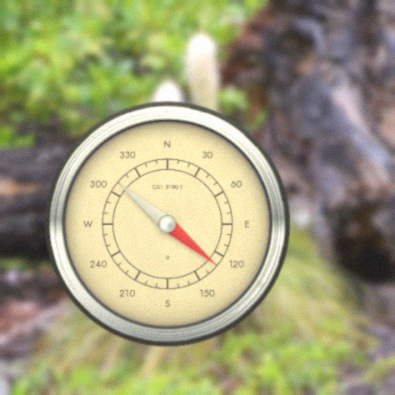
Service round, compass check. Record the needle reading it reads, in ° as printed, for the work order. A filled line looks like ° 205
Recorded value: ° 130
